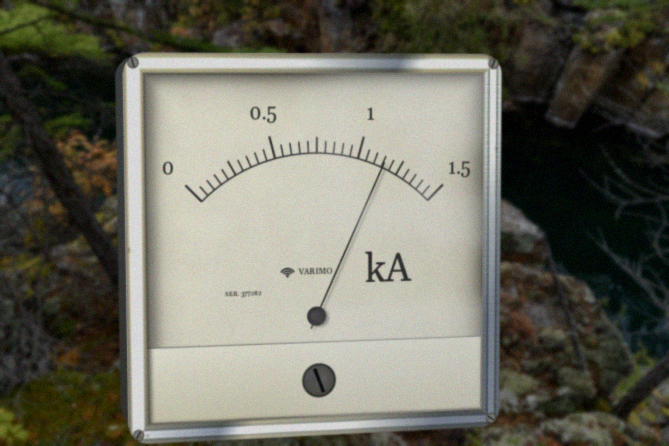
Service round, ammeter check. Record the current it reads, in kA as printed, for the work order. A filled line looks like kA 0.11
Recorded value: kA 1.15
